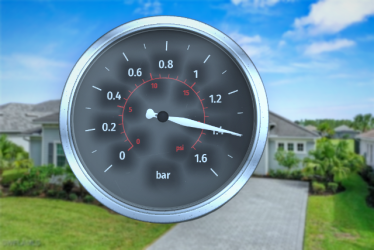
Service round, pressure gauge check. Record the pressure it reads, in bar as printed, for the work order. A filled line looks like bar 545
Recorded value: bar 1.4
